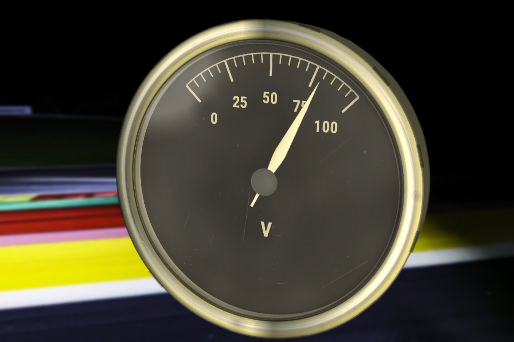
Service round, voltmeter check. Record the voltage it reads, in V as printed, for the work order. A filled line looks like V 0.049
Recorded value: V 80
